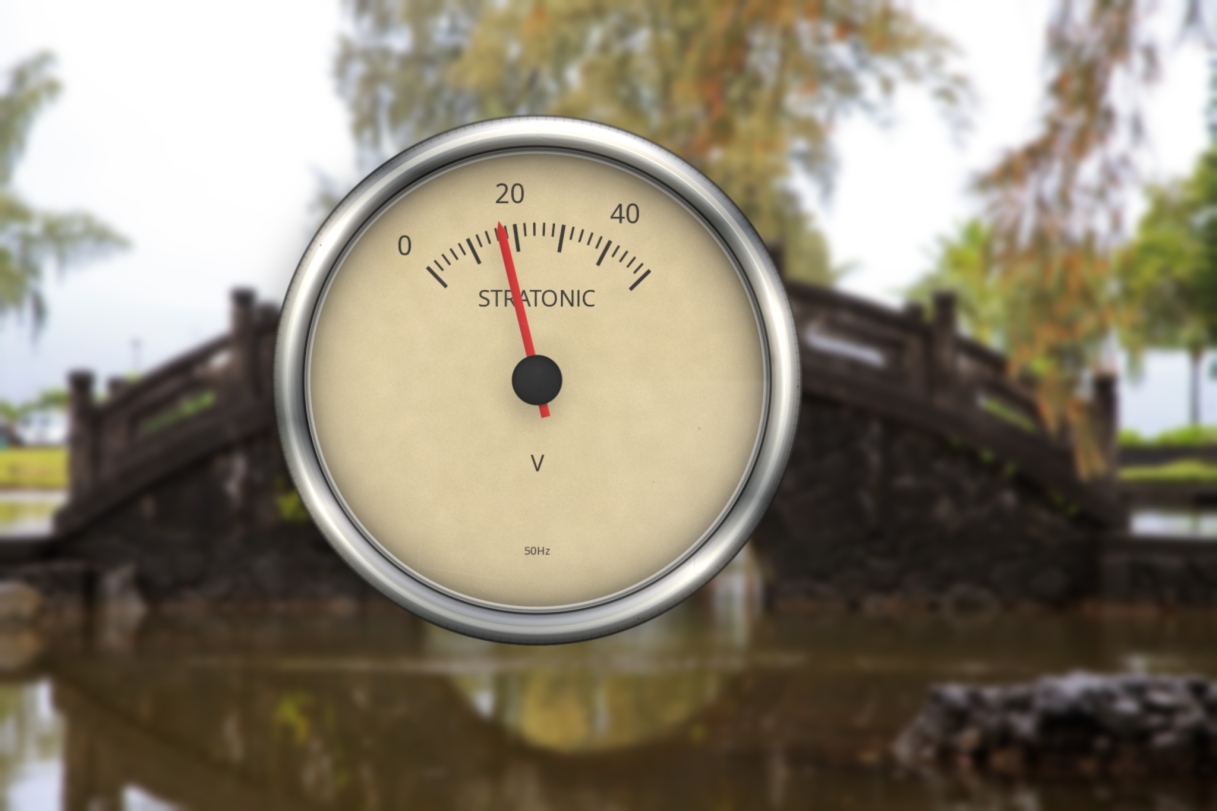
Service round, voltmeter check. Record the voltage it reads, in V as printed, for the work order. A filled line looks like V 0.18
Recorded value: V 17
